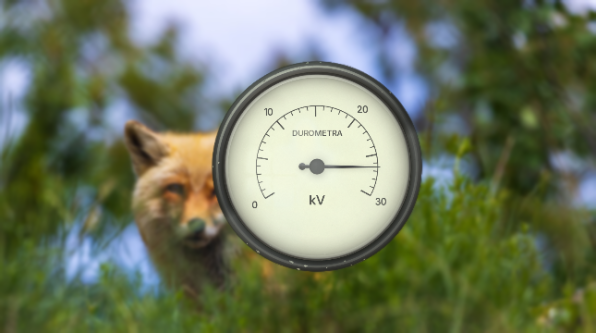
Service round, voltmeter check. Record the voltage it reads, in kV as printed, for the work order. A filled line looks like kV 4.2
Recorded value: kV 26.5
